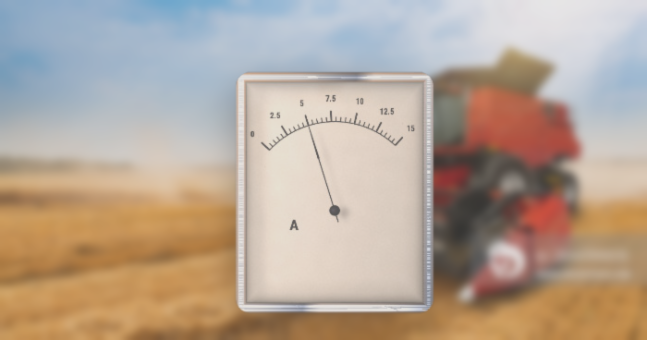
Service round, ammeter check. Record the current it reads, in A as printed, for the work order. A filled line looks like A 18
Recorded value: A 5
